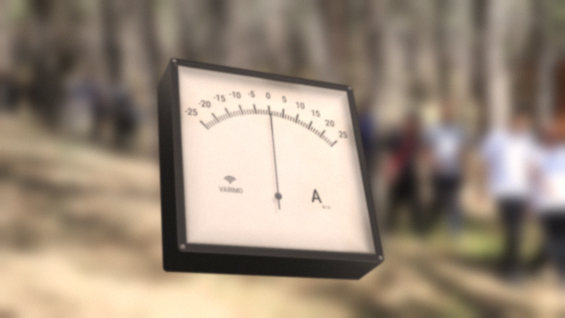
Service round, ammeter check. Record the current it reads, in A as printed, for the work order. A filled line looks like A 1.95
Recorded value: A 0
